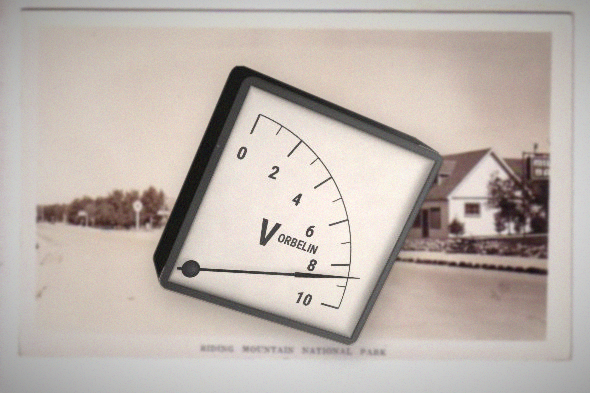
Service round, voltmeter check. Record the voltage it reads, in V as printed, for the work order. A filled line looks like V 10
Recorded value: V 8.5
